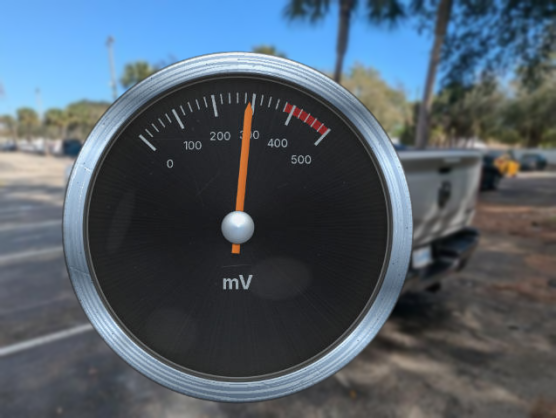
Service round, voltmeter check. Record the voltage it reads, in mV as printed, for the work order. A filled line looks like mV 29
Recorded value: mV 290
